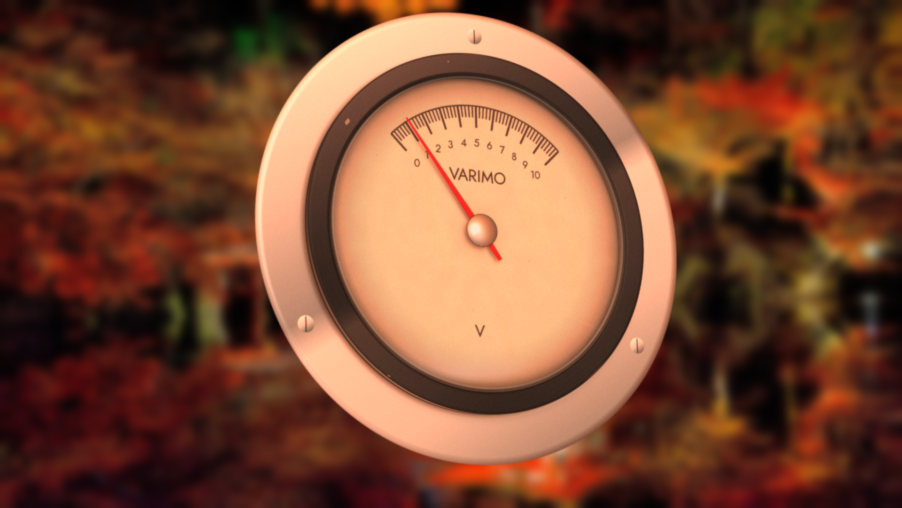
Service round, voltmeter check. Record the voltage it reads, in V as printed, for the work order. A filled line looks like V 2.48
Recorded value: V 1
